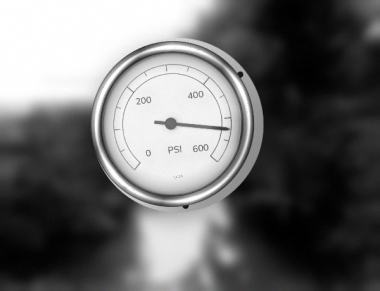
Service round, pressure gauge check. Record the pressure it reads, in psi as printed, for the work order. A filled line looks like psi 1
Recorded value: psi 525
